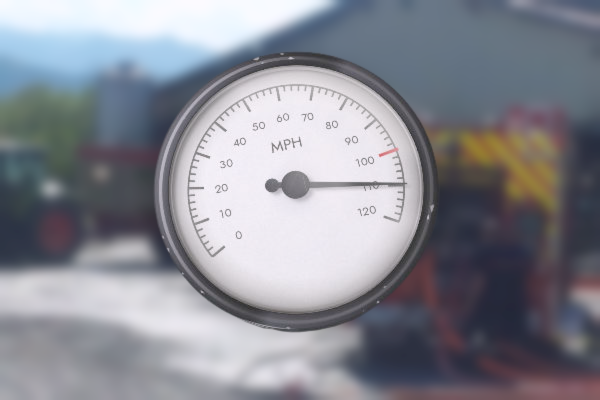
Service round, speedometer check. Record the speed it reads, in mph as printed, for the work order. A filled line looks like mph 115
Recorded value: mph 110
